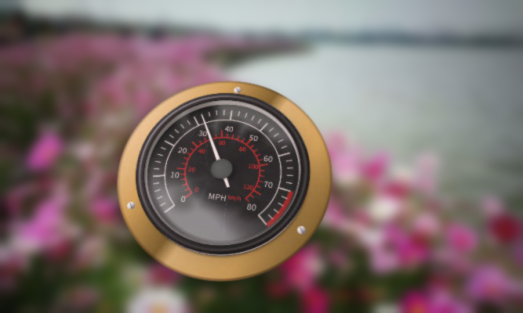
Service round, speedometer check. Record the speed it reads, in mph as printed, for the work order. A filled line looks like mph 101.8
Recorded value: mph 32
